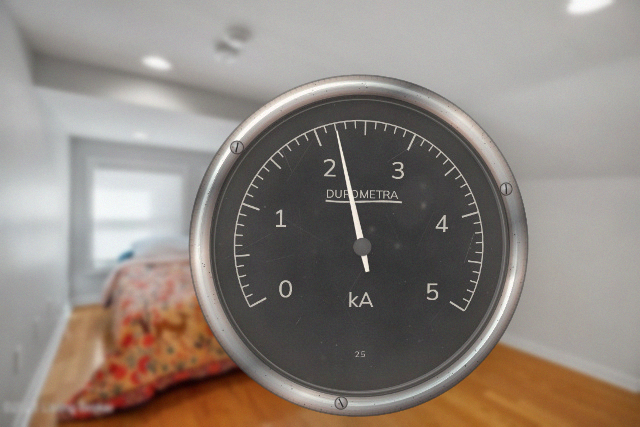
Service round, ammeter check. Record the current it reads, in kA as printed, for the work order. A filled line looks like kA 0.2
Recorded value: kA 2.2
